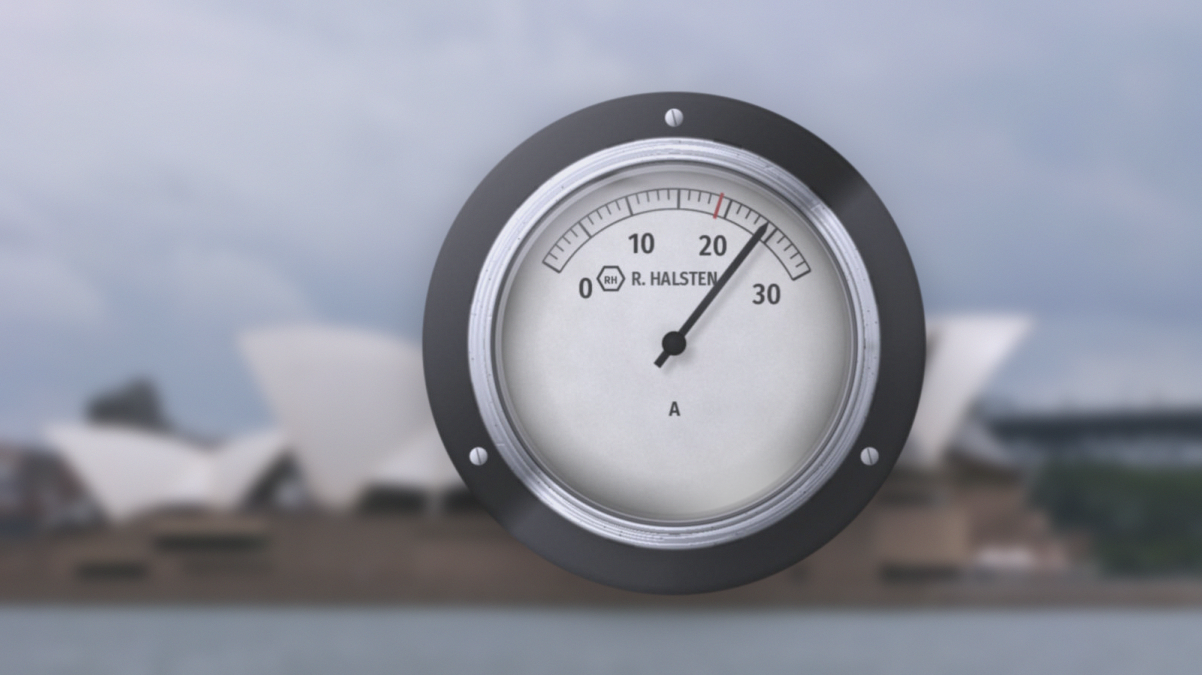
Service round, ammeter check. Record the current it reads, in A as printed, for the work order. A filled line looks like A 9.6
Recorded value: A 24
